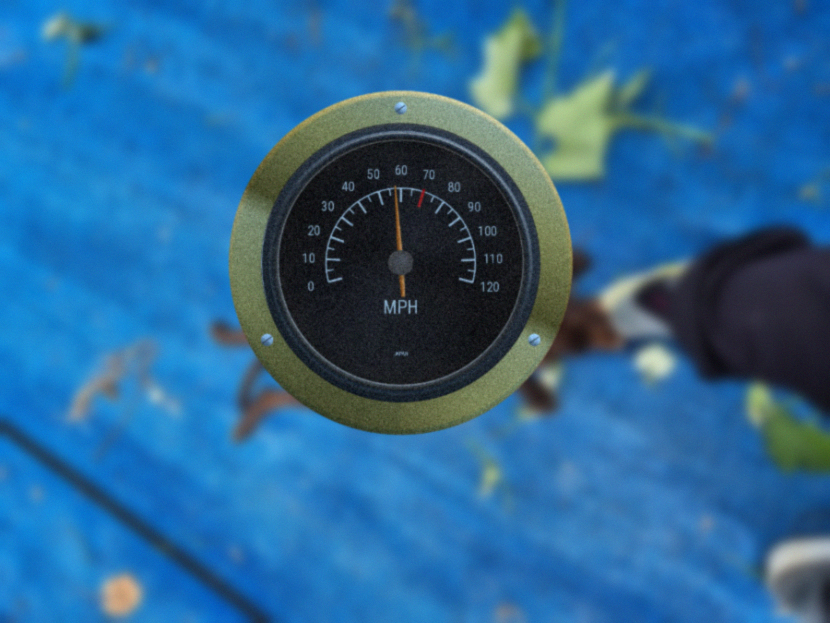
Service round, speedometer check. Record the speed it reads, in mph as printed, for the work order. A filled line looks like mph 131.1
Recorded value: mph 57.5
